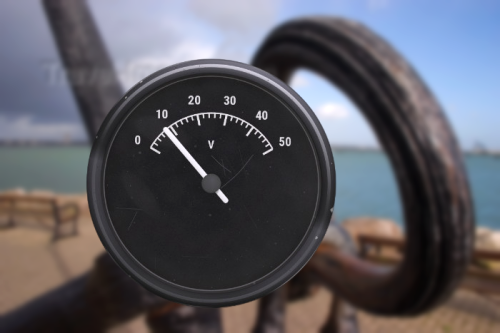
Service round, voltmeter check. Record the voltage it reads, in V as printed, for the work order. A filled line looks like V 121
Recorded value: V 8
